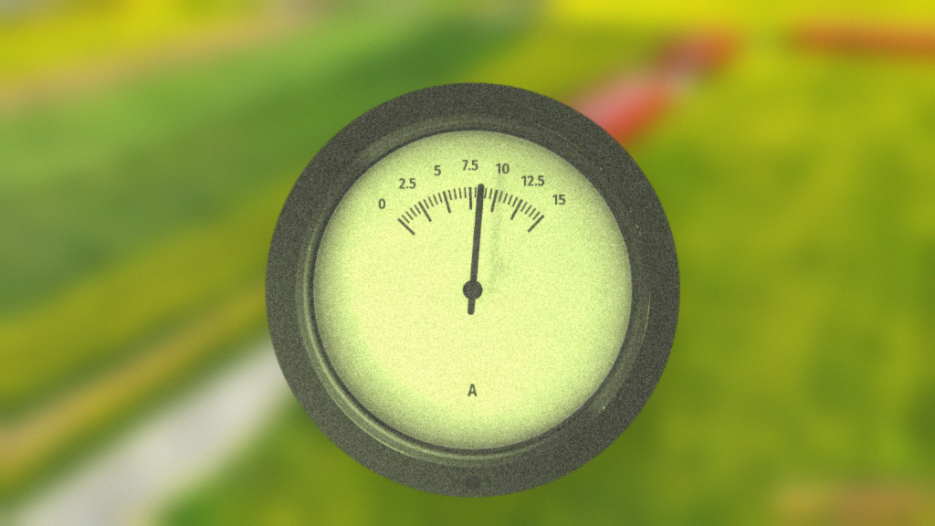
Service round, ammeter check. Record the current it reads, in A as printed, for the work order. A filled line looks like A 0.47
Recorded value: A 8.5
